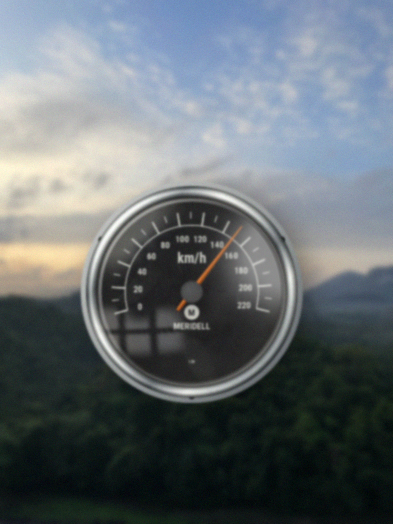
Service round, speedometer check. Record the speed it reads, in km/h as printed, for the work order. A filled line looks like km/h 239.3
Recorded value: km/h 150
